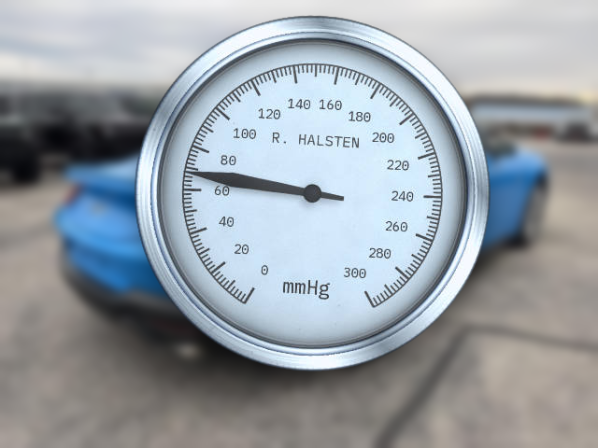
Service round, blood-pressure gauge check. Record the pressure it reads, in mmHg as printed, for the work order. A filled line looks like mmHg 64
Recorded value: mmHg 68
